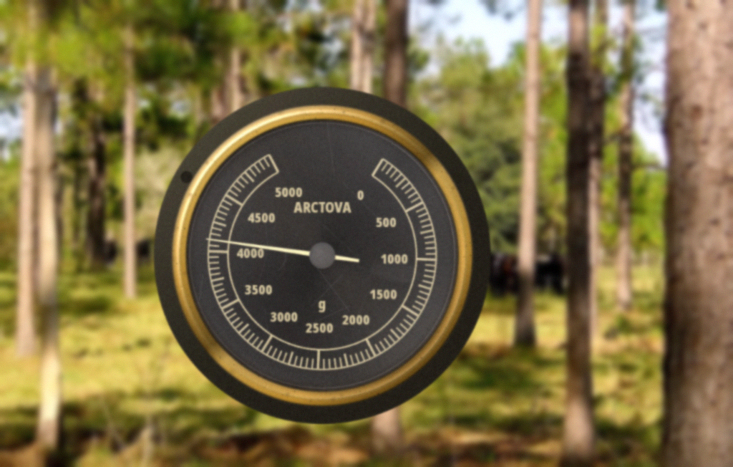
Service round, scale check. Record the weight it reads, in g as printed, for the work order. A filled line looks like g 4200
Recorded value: g 4100
